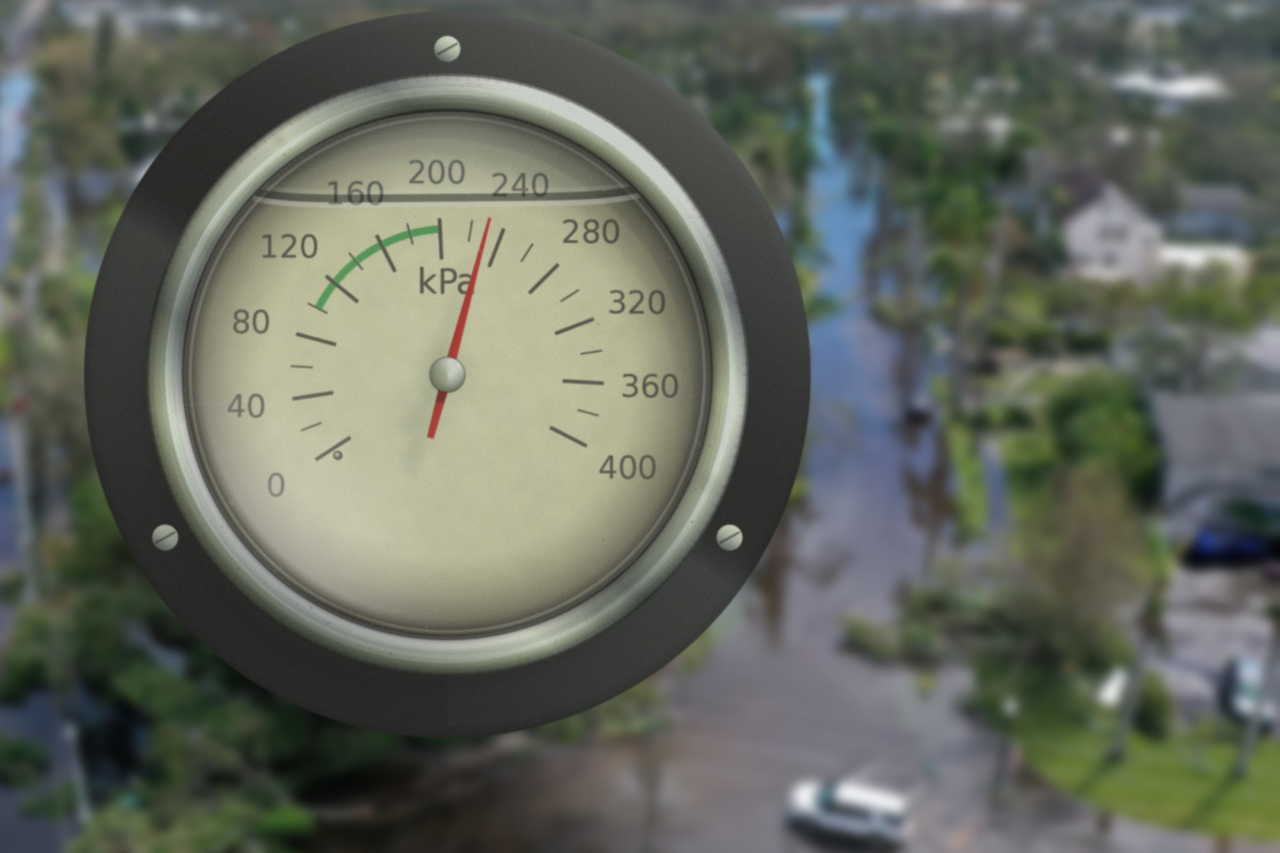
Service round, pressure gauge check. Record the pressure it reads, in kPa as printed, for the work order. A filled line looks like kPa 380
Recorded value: kPa 230
